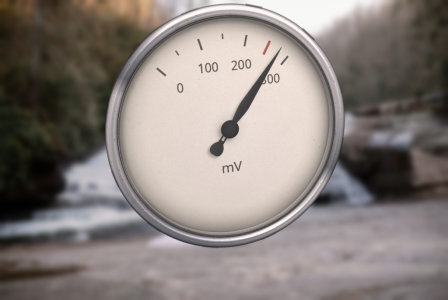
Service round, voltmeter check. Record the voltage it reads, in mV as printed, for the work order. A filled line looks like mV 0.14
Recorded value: mV 275
